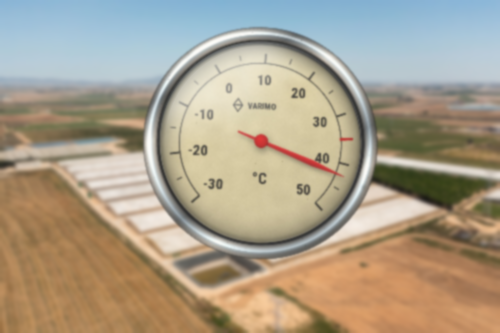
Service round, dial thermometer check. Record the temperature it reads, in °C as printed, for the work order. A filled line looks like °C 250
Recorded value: °C 42.5
